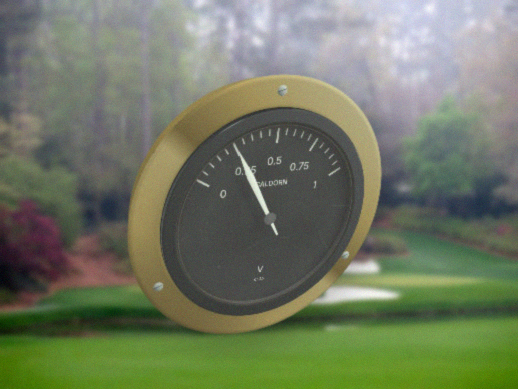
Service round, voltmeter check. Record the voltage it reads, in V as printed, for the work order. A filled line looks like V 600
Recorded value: V 0.25
